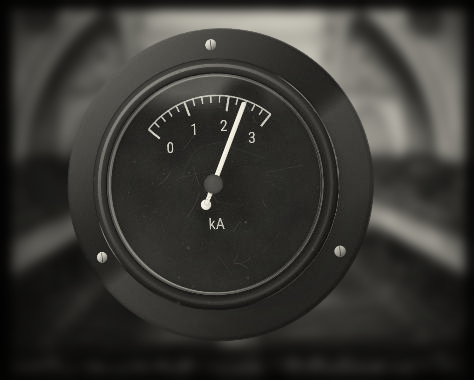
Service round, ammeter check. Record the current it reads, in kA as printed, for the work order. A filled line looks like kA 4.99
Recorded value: kA 2.4
